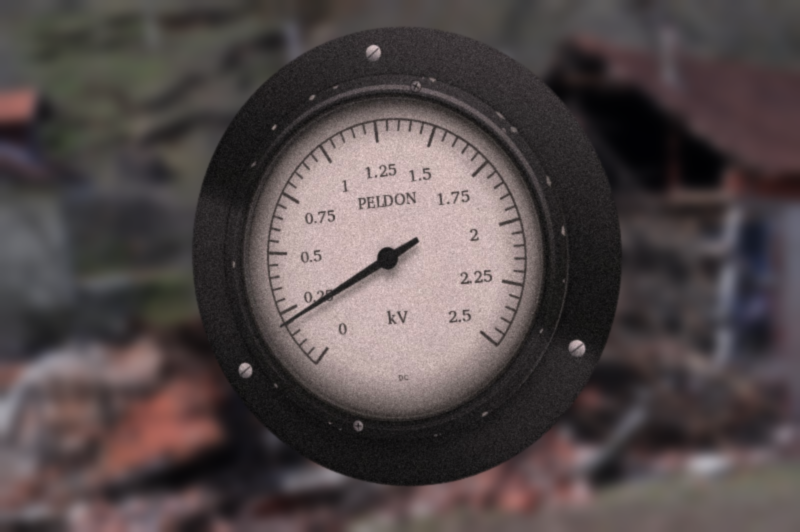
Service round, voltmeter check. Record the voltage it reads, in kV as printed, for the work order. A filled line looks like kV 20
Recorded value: kV 0.2
